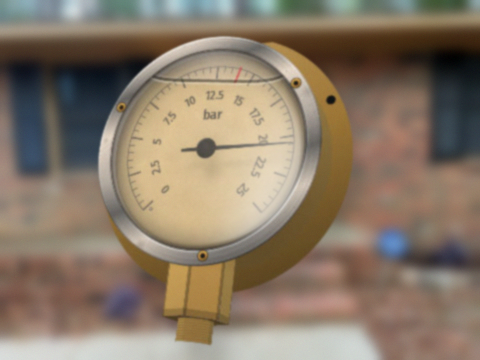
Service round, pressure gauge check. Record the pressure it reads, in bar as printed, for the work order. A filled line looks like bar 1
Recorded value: bar 20.5
